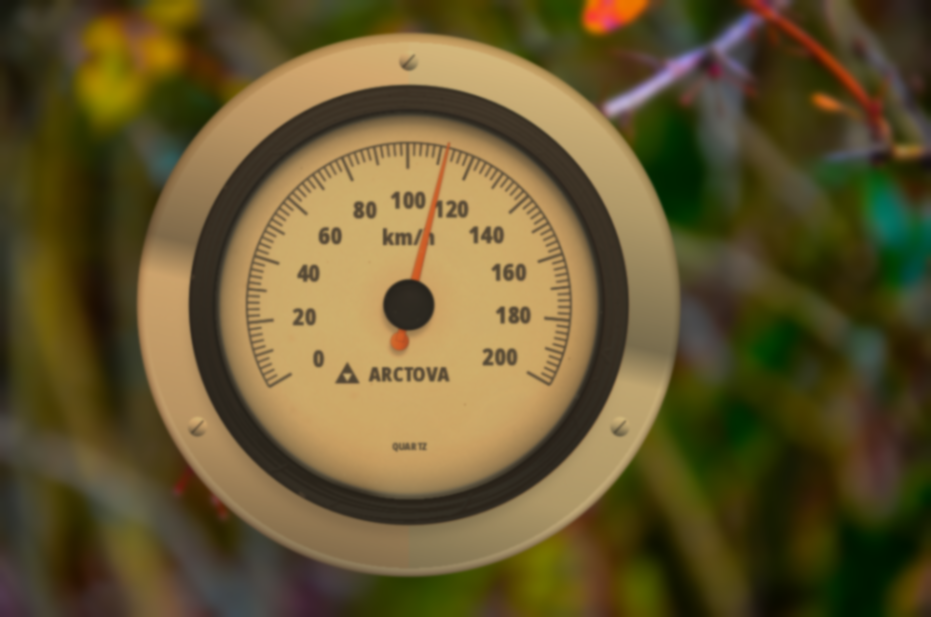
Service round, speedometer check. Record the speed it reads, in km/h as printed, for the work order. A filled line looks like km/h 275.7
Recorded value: km/h 112
